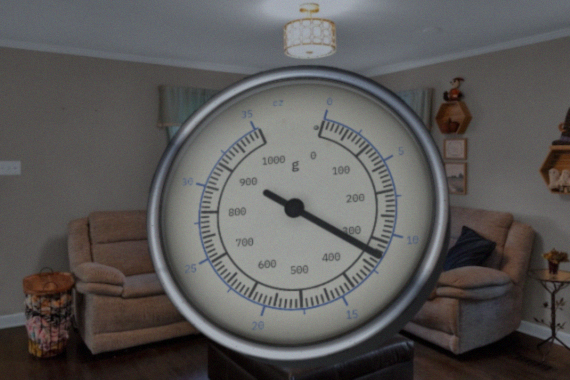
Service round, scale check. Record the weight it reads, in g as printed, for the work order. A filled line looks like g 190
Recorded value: g 330
